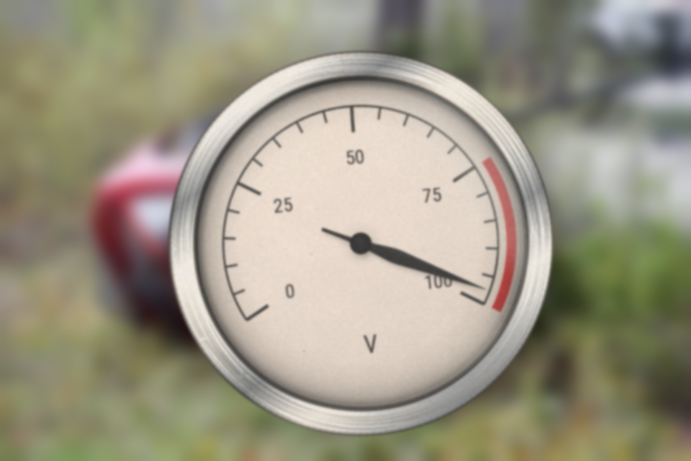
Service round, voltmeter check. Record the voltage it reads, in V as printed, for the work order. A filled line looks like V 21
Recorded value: V 97.5
